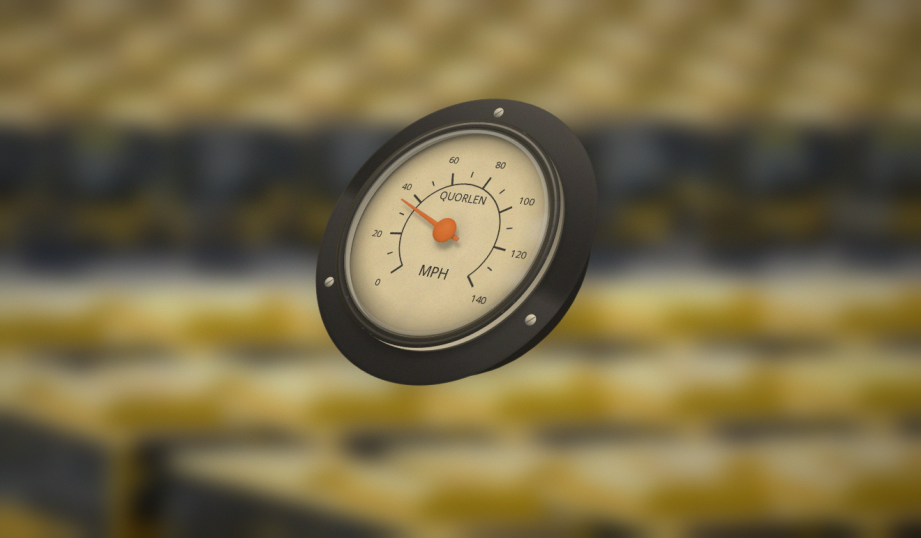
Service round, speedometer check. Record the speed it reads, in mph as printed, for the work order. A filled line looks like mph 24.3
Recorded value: mph 35
